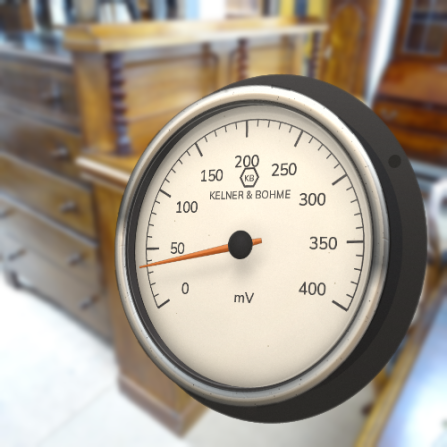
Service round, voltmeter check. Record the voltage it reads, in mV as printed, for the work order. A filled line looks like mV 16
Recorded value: mV 35
